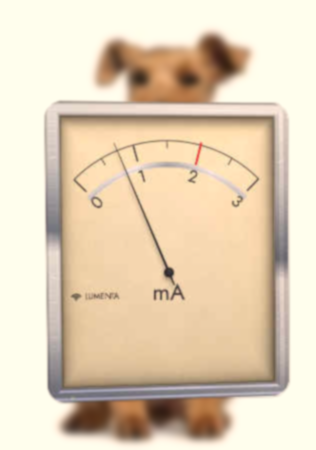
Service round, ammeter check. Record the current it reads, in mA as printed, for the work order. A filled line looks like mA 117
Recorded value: mA 0.75
